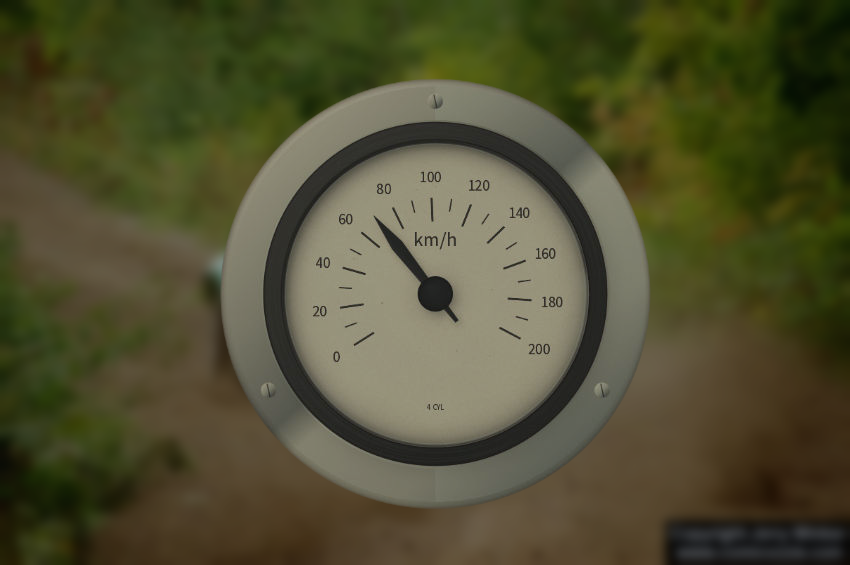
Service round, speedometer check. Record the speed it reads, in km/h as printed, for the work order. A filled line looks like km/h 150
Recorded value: km/h 70
